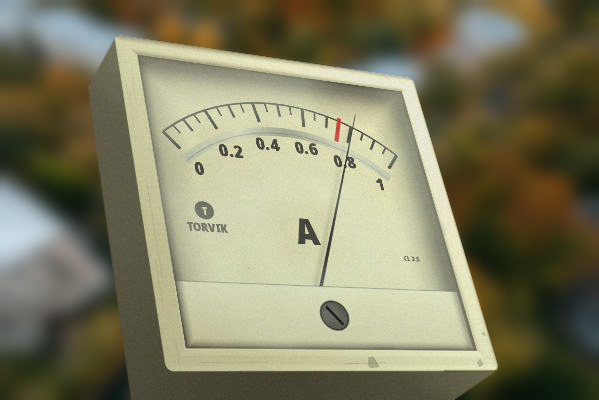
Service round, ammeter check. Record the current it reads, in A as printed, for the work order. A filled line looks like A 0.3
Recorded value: A 0.8
